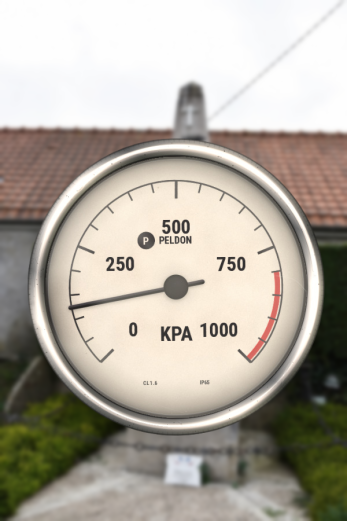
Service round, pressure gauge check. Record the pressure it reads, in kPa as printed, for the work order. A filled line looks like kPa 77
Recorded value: kPa 125
